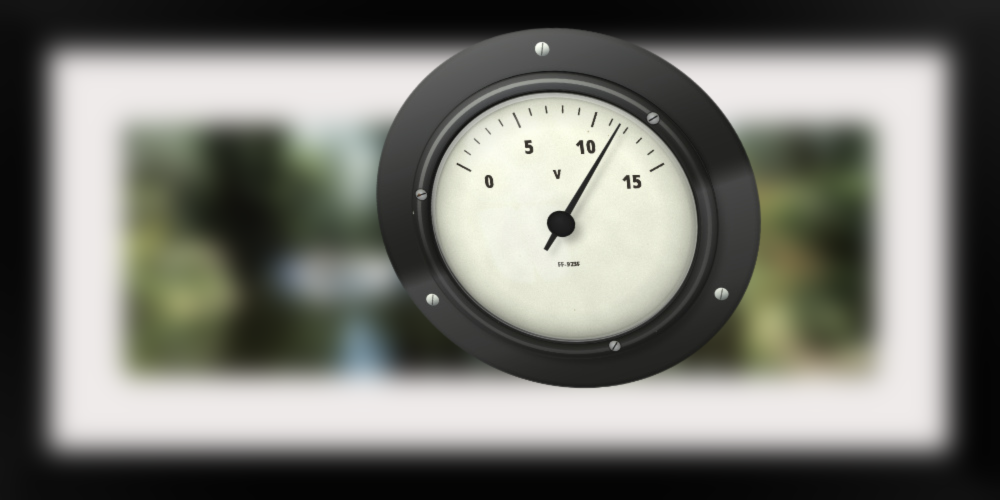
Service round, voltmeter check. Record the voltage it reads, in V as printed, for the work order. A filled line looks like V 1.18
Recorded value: V 11.5
